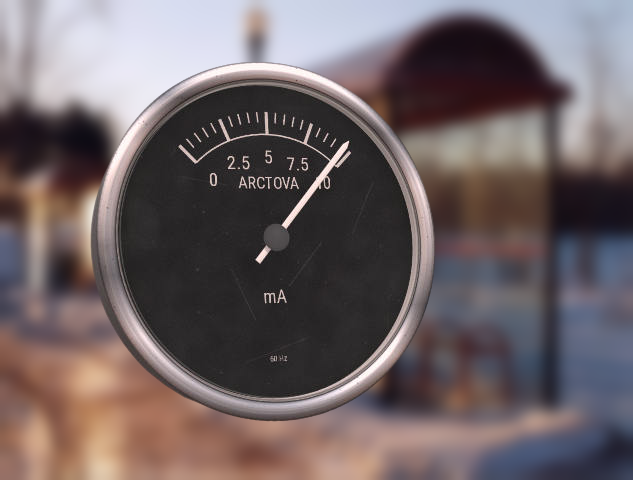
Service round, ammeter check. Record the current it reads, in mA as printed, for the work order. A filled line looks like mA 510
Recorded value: mA 9.5
